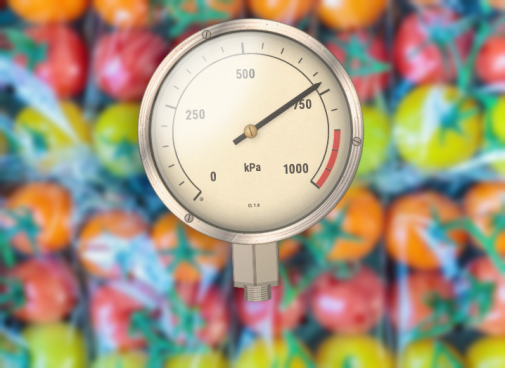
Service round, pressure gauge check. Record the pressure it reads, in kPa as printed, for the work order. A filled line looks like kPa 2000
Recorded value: kPa 725
